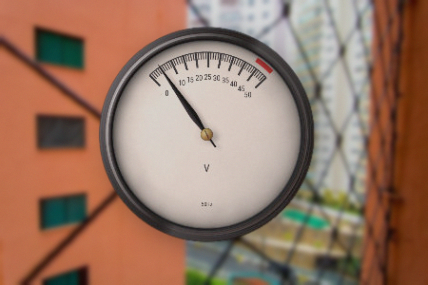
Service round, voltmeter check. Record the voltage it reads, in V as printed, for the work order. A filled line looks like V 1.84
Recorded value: V 5
